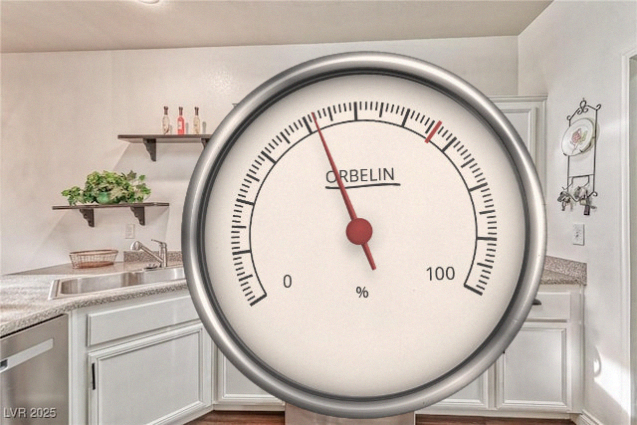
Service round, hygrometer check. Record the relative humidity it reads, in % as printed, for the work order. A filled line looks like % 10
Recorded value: % 42
